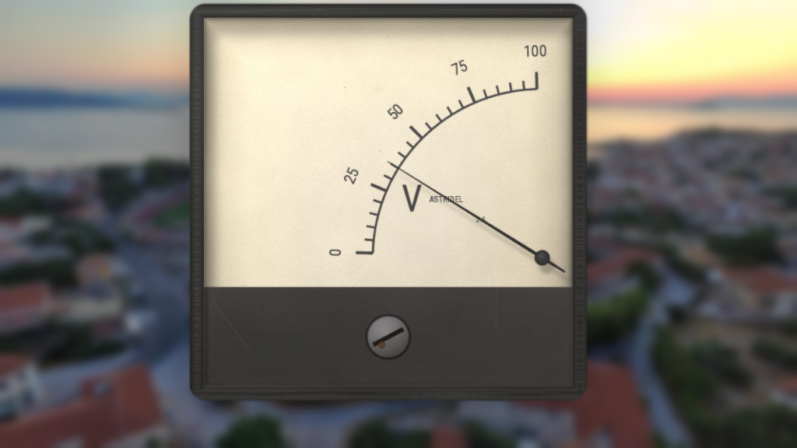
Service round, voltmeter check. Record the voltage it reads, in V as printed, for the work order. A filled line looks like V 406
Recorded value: V 35
